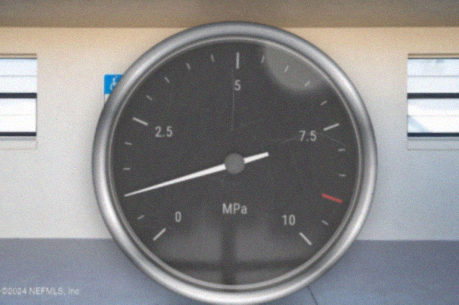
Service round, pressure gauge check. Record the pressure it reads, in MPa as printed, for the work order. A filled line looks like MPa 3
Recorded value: MPa 1
